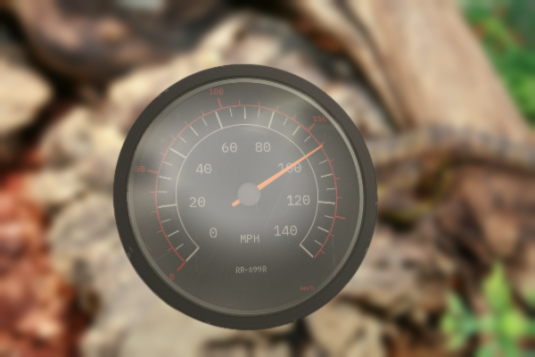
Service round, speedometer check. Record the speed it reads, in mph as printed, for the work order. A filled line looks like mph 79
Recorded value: mph 100
